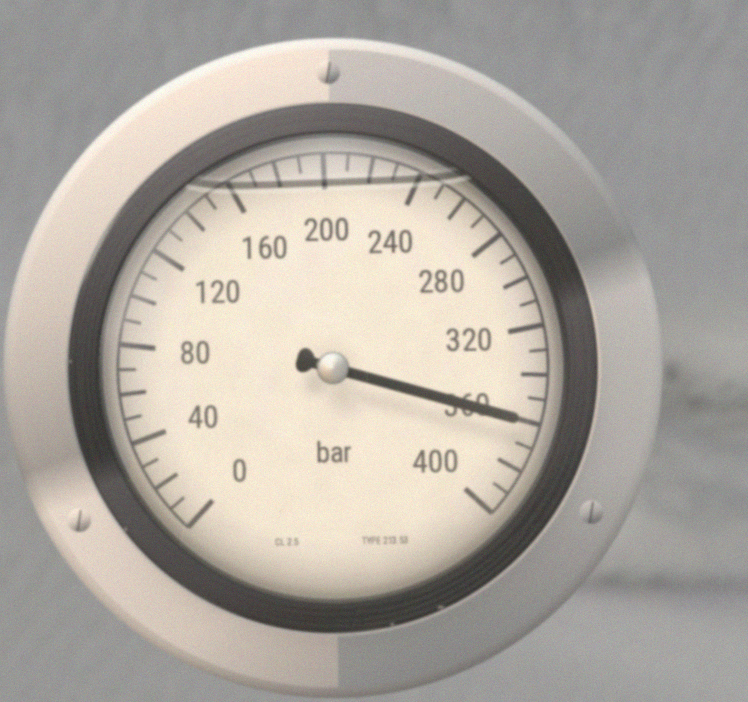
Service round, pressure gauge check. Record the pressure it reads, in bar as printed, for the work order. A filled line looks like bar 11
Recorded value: bar 360
